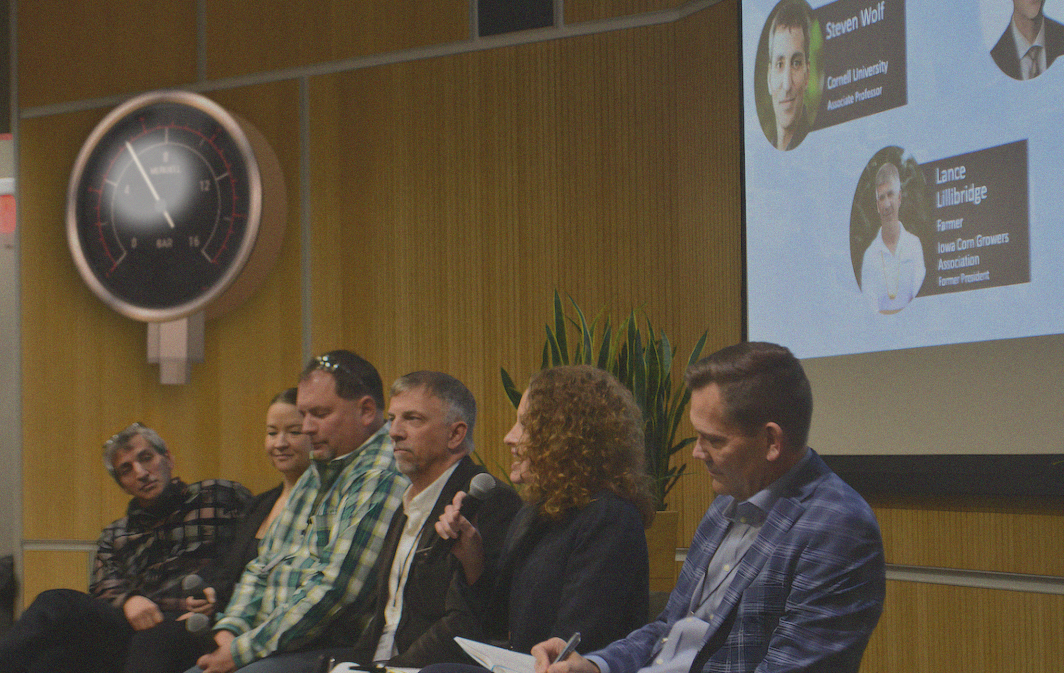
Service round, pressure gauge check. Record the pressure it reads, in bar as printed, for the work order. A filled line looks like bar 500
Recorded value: bar 6
